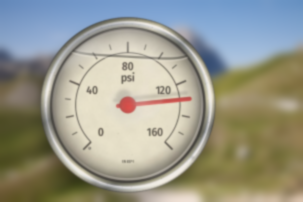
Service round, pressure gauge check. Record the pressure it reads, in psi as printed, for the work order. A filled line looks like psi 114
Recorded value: psi 130
